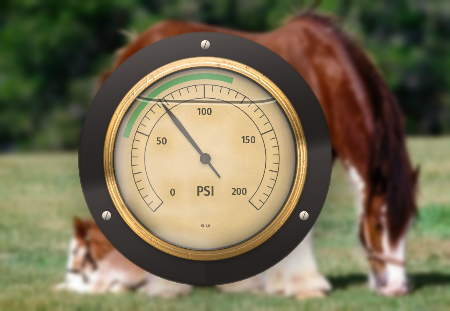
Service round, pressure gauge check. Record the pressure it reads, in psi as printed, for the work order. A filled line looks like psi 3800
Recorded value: psi 72.5
